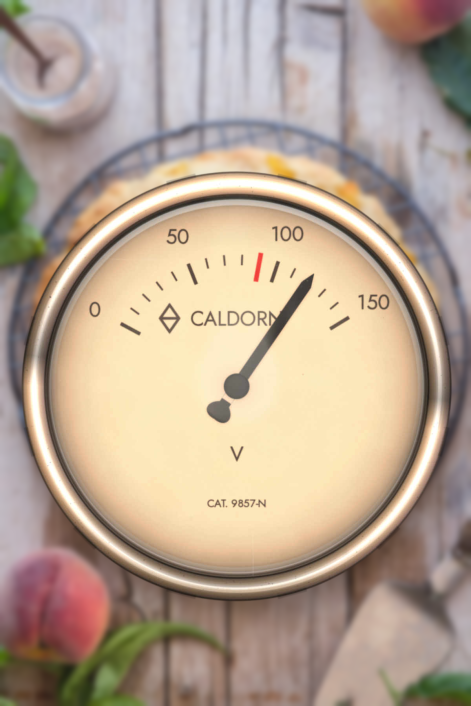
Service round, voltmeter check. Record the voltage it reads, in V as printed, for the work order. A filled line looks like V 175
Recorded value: V 120
